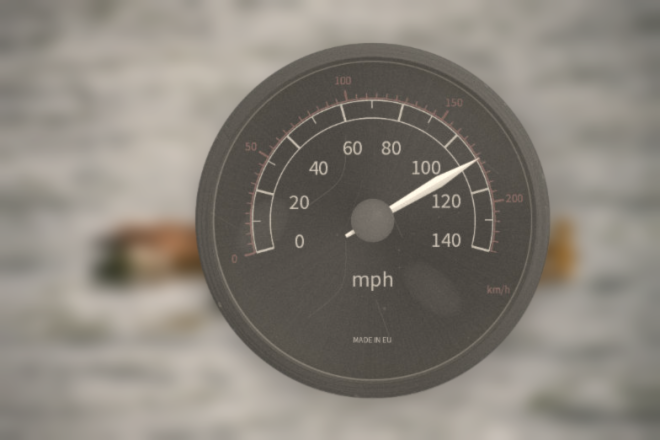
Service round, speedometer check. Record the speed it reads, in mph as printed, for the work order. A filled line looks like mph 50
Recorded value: mph 110
